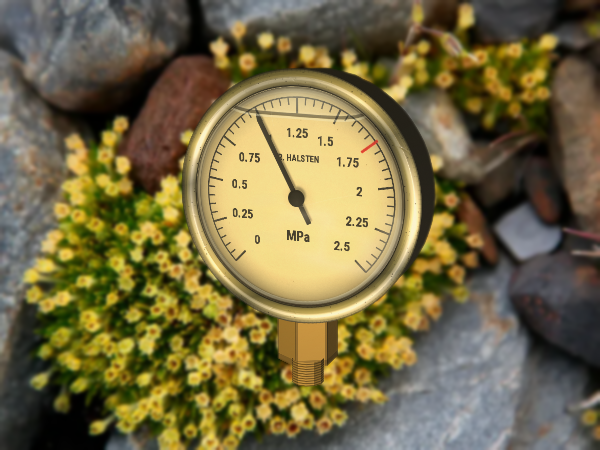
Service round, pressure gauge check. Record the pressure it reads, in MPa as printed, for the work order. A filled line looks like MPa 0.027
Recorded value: MPa 1
